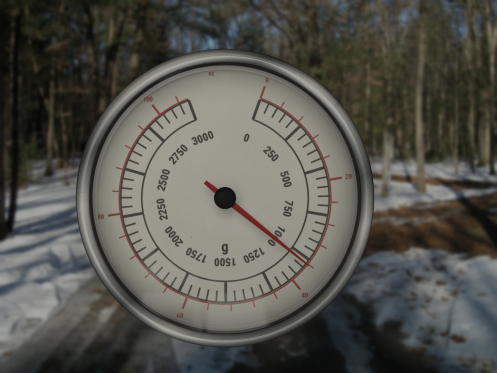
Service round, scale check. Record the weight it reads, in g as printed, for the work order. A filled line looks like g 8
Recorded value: g 1025
